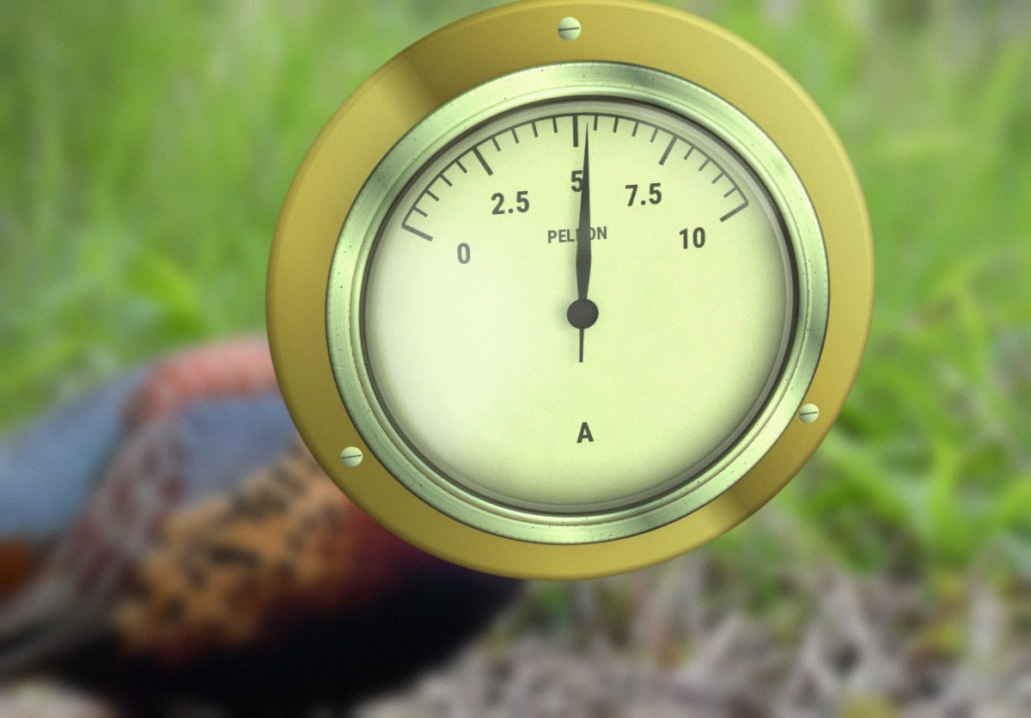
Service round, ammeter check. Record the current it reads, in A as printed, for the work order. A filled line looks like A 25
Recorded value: A 5.25
